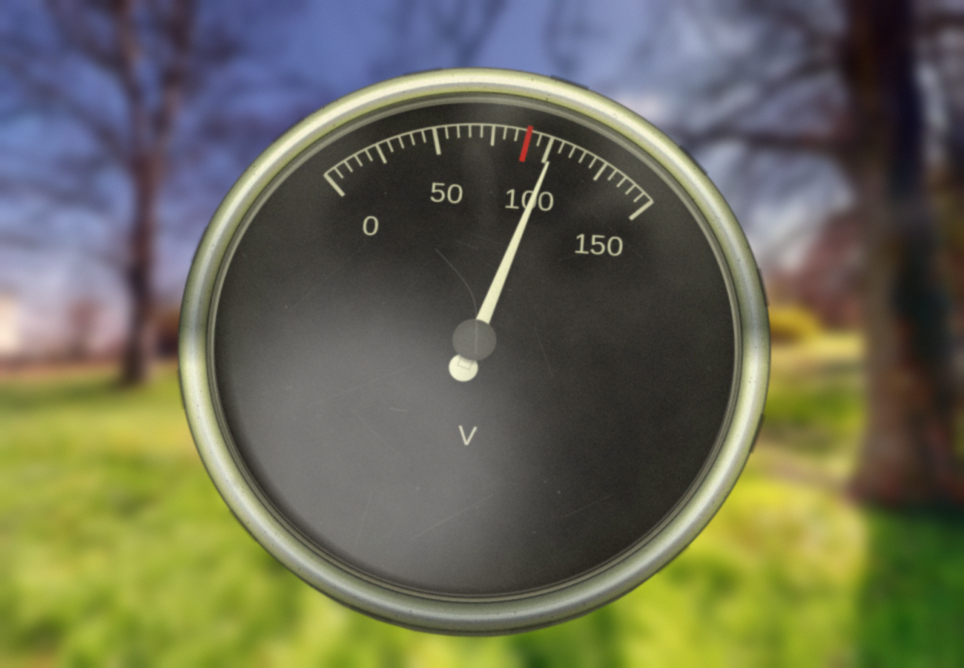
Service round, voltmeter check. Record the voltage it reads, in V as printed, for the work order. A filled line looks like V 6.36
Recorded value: V 102.5
